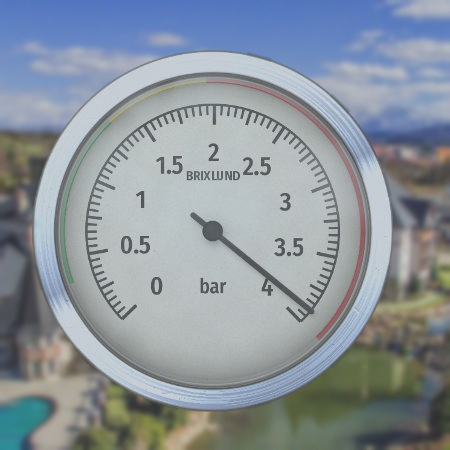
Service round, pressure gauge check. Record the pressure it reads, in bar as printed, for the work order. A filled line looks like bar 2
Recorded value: bar 3.9
